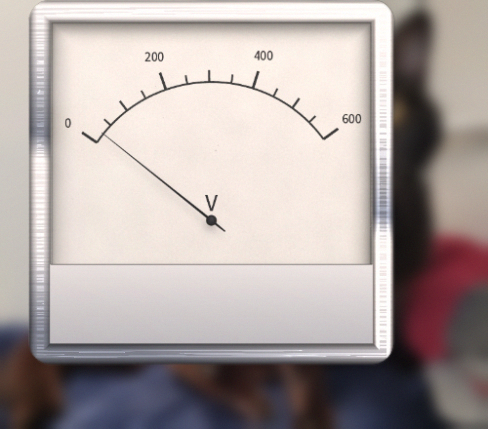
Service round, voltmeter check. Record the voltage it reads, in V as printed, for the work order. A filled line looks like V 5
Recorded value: V 25
